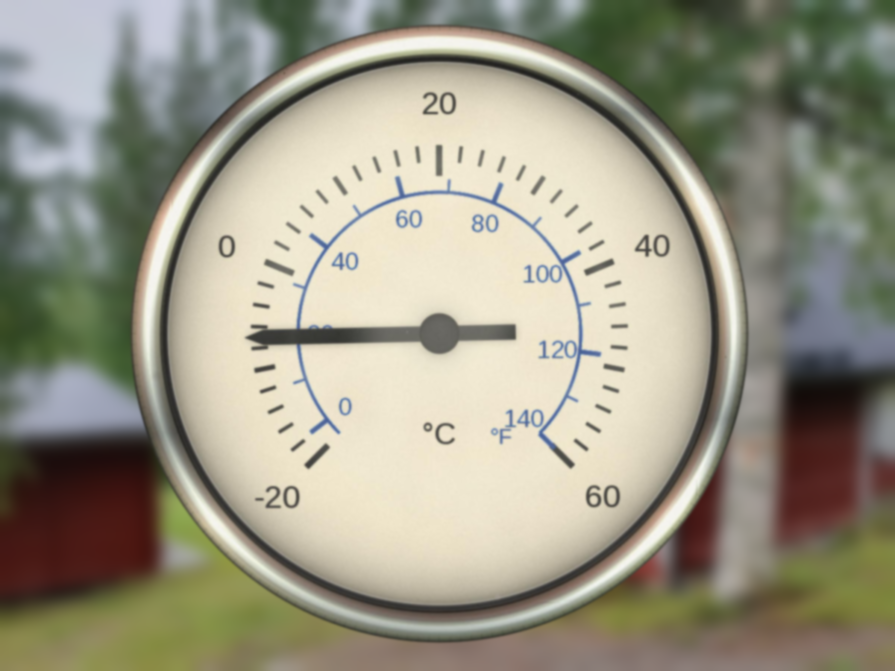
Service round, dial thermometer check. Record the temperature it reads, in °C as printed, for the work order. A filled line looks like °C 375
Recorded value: °C -7
